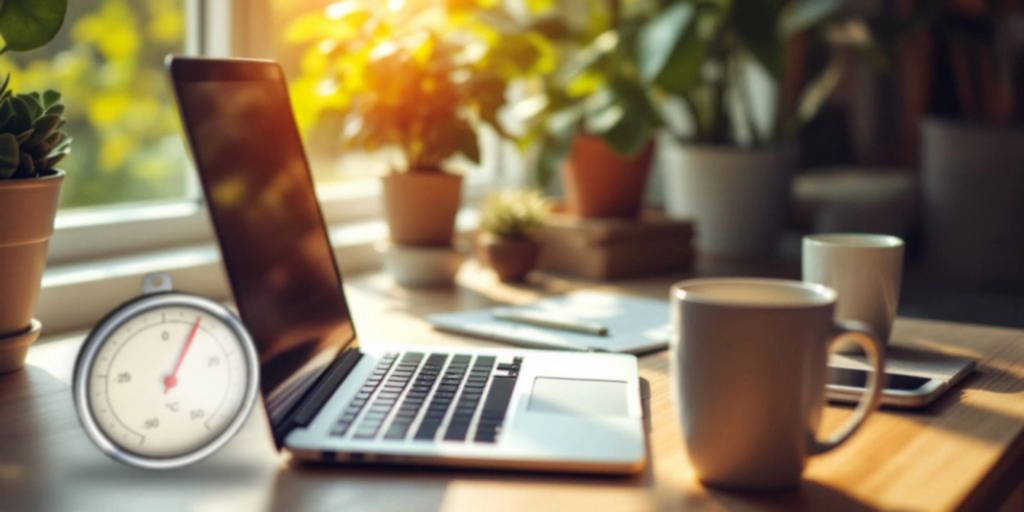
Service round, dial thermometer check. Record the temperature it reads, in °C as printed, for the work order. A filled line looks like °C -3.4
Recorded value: °C 10
